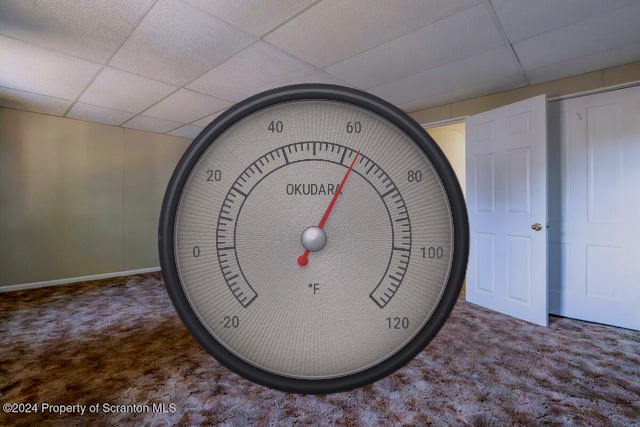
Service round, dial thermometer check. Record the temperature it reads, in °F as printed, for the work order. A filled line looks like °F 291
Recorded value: °F 64
